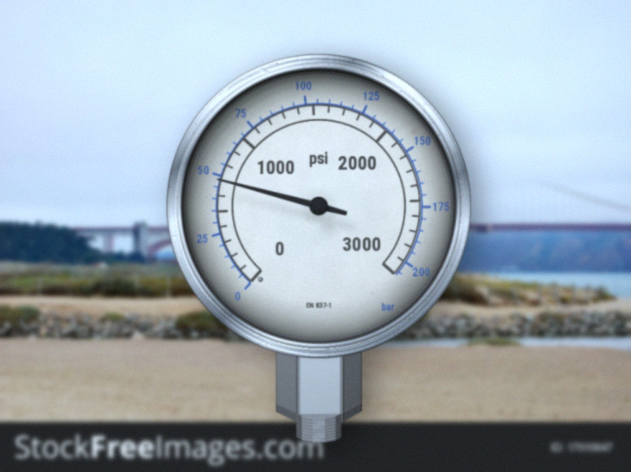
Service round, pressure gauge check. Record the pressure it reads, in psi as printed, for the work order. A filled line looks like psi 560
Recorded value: psi 700
